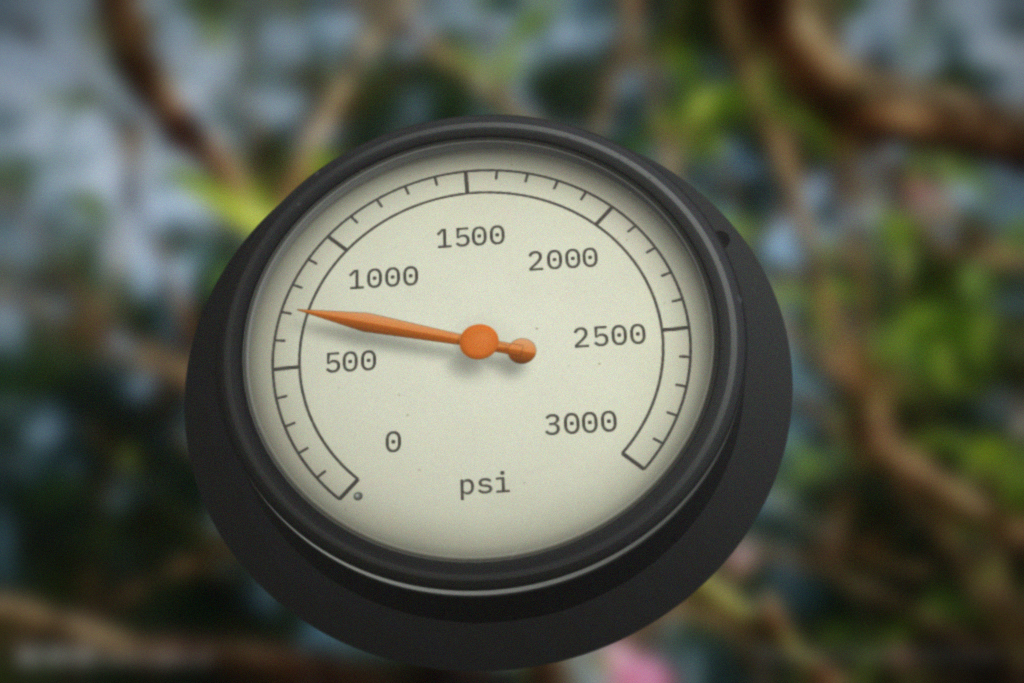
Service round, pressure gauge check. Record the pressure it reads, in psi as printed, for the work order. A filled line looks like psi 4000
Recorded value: psi 700
